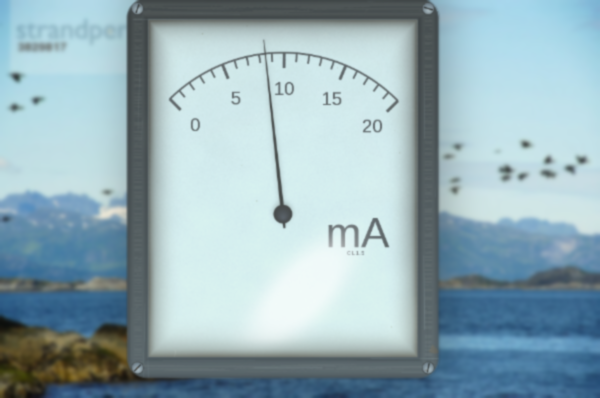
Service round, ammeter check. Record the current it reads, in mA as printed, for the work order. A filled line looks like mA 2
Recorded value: mA 8.5
